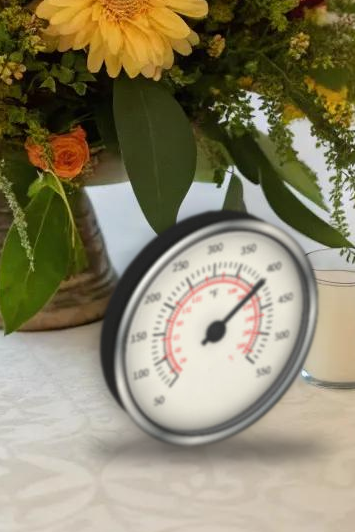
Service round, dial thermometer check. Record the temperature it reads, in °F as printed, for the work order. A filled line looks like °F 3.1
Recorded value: °F 400
